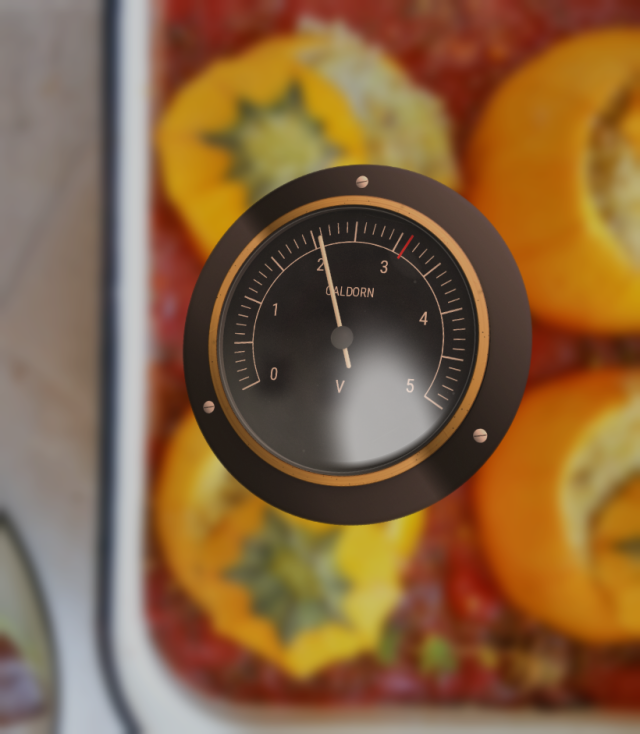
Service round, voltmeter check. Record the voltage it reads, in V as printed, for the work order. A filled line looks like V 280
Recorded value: V 2.1
